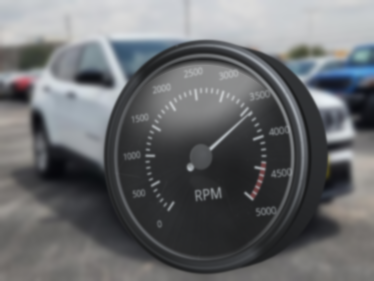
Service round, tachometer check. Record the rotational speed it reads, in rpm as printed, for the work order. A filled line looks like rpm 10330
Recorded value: rpm 3600
